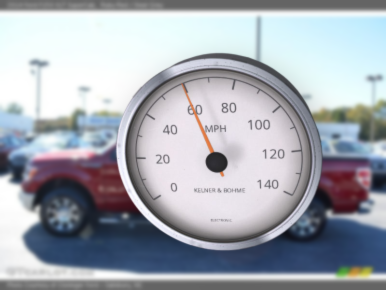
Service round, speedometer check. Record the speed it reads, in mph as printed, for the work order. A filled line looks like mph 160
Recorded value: mph 60
